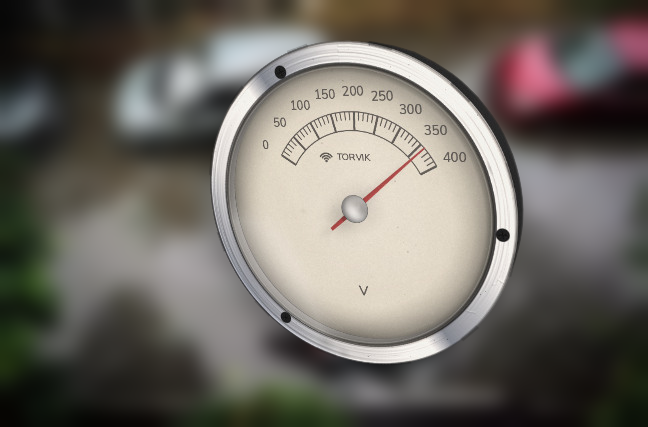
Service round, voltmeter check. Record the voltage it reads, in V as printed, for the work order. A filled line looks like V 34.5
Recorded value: V 360
